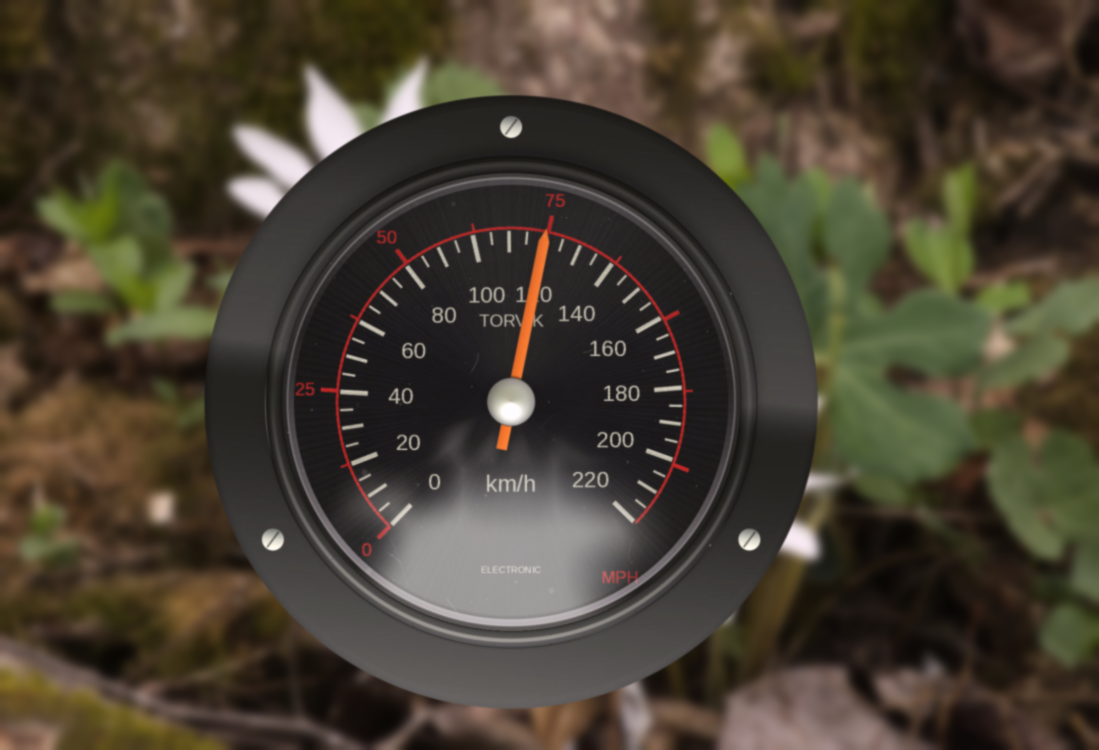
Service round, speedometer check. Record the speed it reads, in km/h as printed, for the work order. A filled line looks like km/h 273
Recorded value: km/h 120
